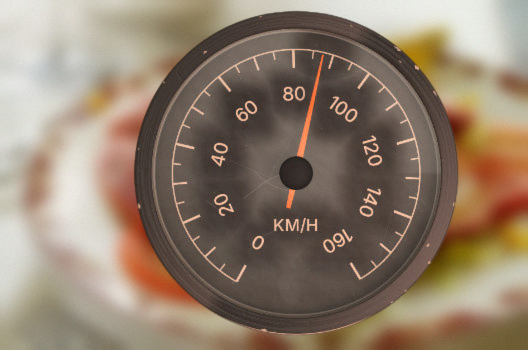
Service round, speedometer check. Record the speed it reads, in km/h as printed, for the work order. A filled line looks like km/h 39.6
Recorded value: km/h 87.5
